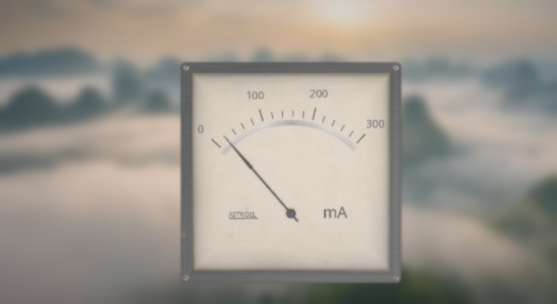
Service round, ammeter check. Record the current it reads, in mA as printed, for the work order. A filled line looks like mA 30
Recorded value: mA 20
